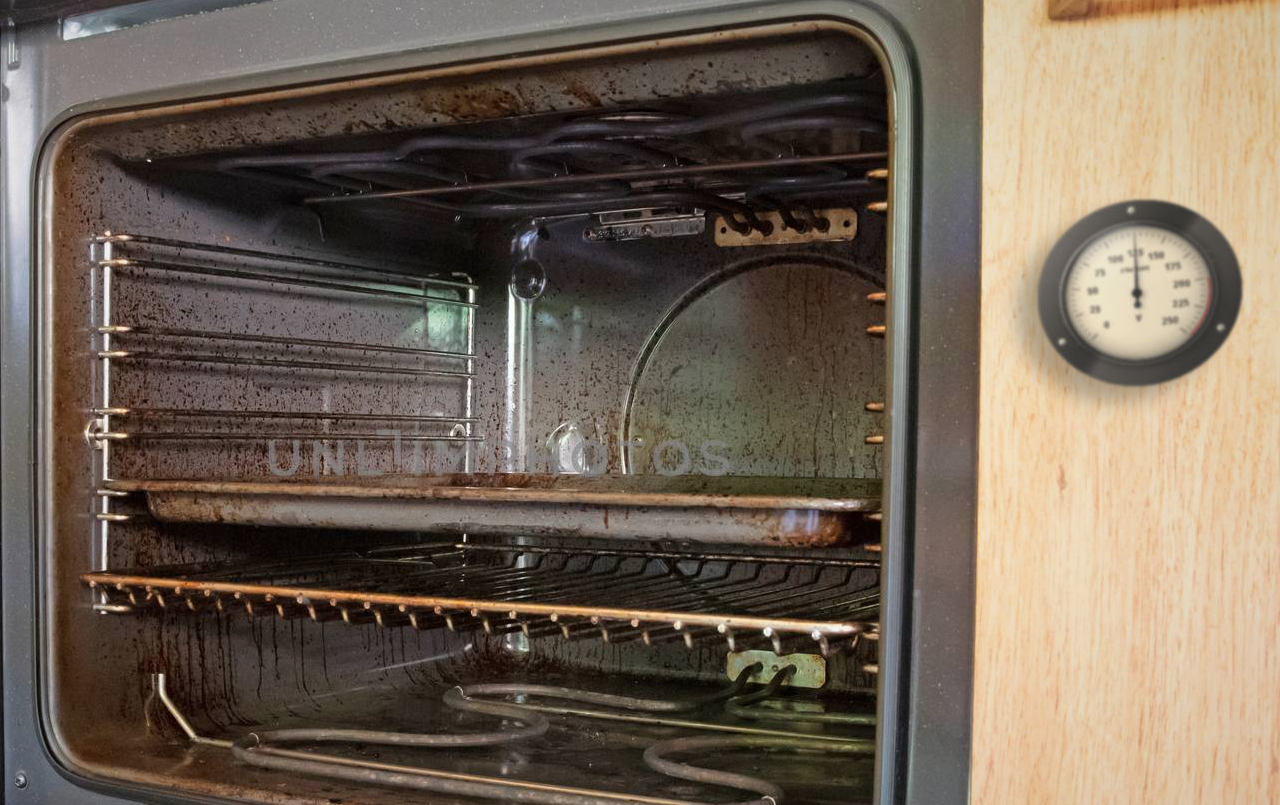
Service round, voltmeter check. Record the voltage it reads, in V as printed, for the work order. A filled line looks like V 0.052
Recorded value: V 125
